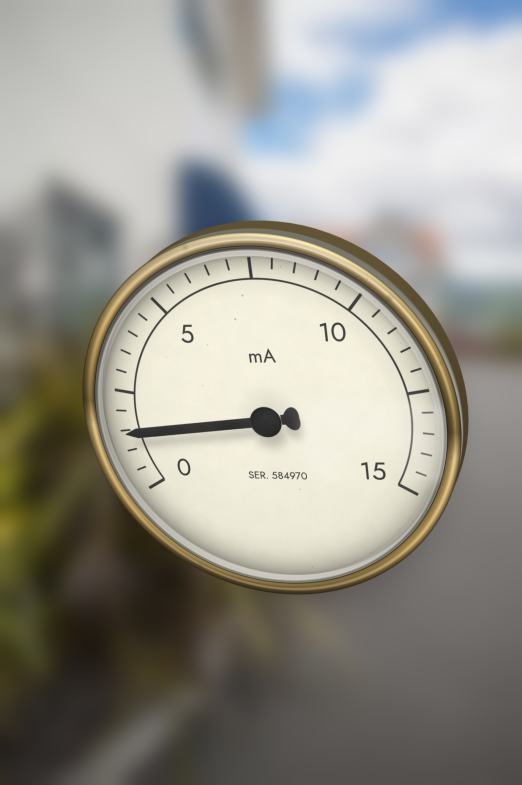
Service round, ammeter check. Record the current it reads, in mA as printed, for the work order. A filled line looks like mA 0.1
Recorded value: mA 1.5
